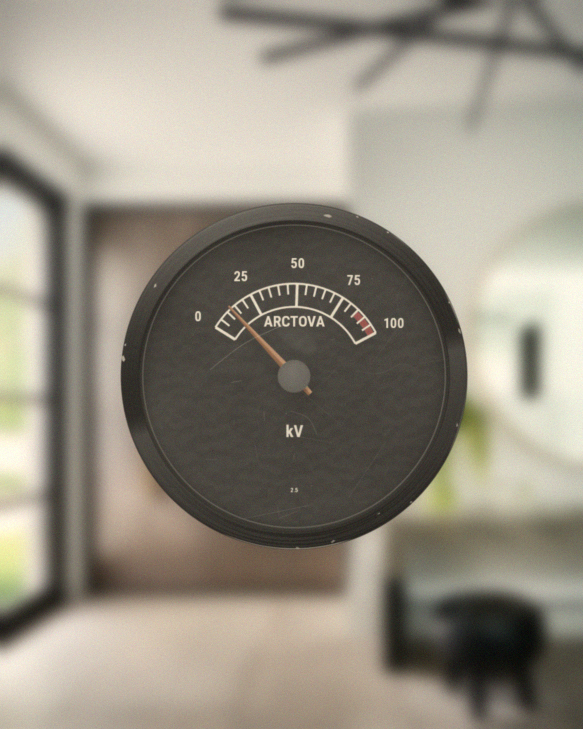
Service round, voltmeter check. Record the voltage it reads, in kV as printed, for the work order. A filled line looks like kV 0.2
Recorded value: kV 12.5
